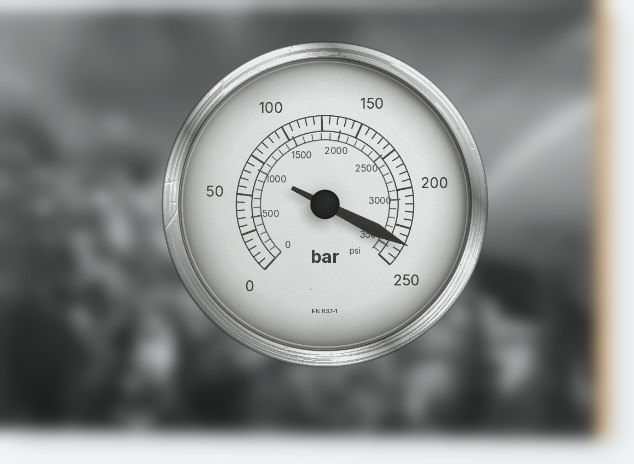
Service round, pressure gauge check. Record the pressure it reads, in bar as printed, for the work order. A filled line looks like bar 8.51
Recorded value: bar 235
